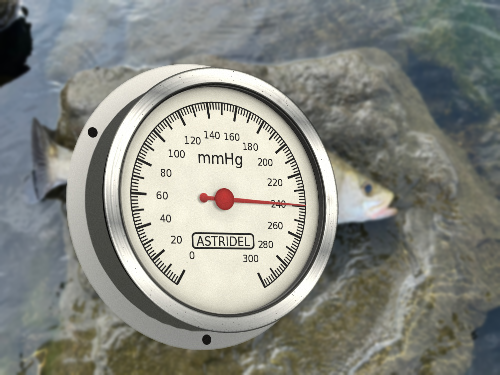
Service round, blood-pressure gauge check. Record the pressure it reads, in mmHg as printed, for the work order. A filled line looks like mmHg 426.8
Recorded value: mmHg 240
